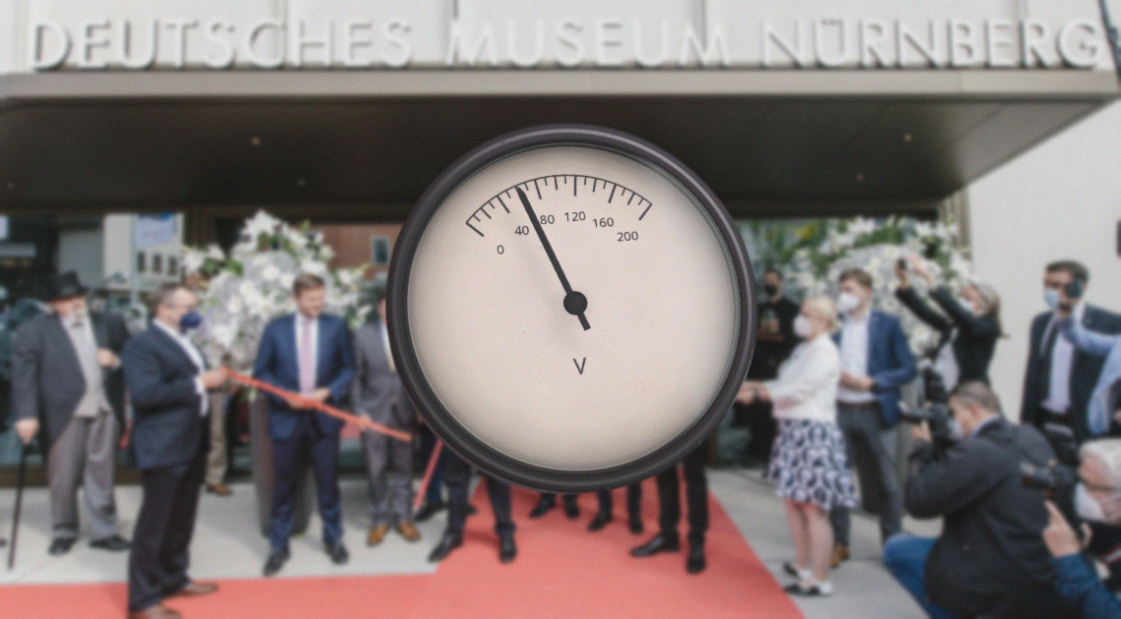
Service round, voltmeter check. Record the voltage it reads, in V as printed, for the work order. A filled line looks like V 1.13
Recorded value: V 60
